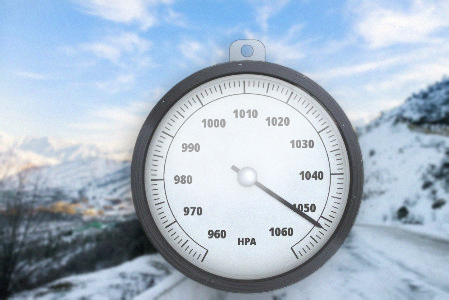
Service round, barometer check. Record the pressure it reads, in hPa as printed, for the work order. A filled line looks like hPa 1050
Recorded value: hPa 1052
